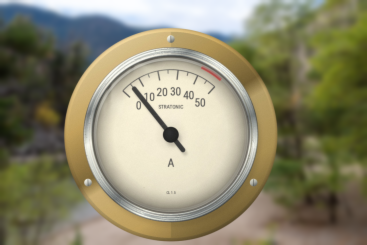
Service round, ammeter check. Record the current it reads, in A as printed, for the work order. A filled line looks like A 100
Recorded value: A 5
